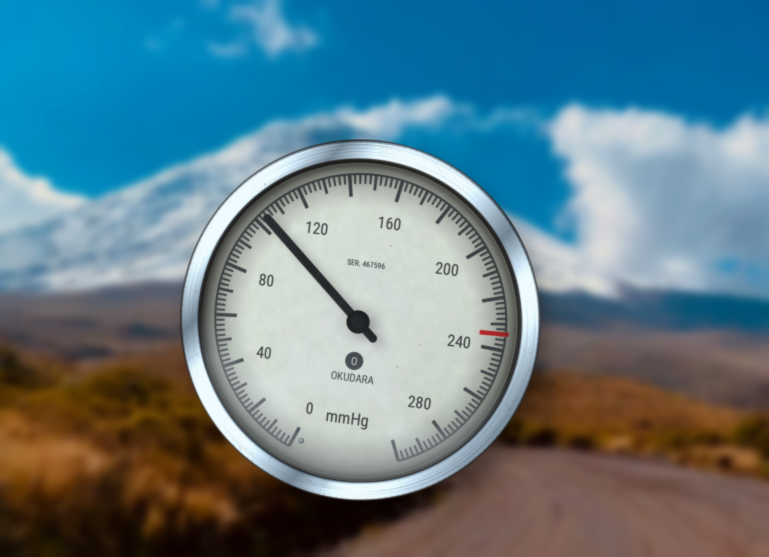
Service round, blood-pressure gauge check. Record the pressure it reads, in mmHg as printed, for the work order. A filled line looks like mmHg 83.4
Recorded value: mmHg 104
